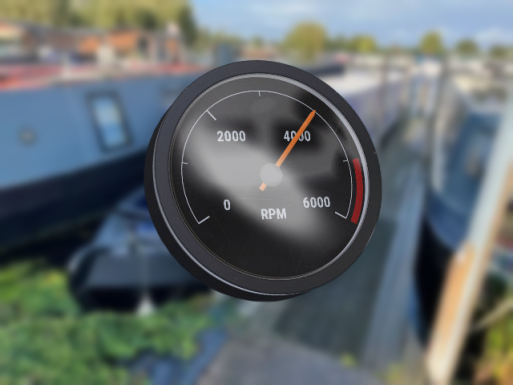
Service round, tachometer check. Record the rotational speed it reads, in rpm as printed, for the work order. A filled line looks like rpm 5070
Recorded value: rpm 4000
